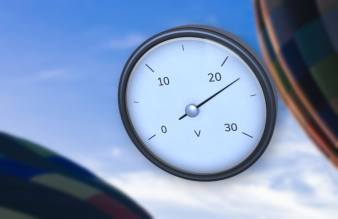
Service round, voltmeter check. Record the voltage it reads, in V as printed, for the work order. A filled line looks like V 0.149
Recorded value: V 22.5
